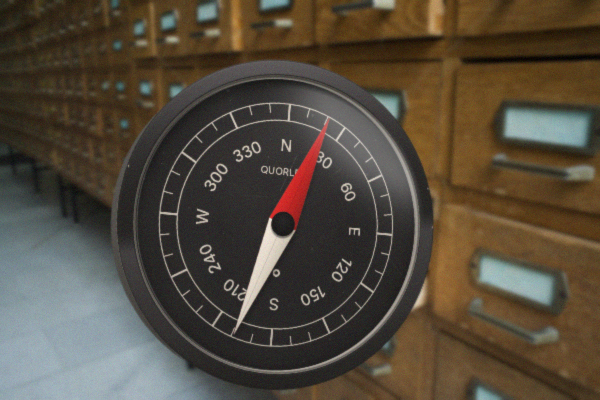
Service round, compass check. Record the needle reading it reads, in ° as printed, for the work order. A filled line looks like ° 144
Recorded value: ° 20
